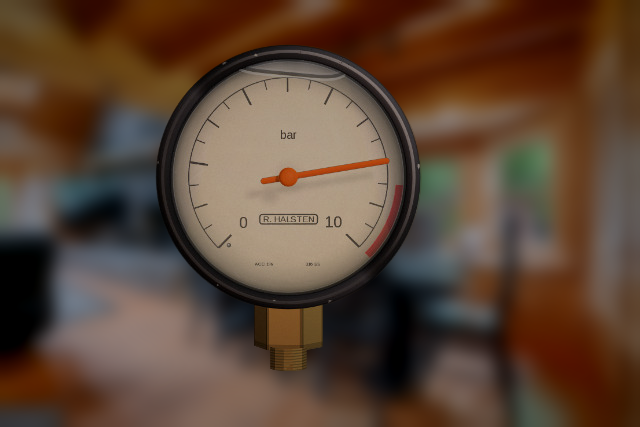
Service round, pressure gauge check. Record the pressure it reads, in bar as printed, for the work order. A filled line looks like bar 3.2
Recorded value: bar 8
